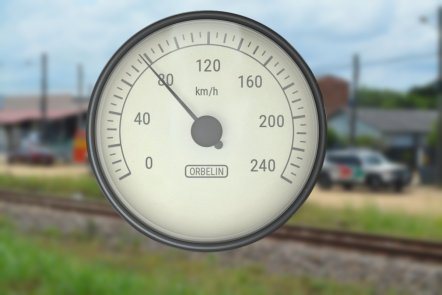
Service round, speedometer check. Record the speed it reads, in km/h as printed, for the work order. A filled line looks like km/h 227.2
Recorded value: km/h 77.5
